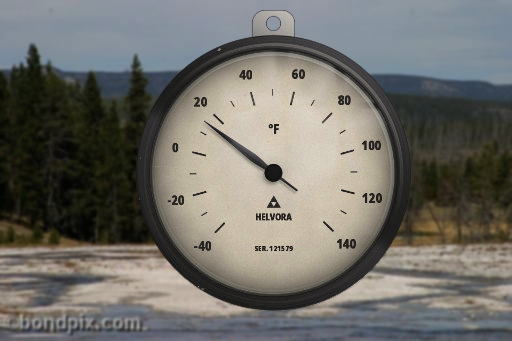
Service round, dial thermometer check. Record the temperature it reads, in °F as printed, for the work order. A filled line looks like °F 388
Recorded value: °F 15
